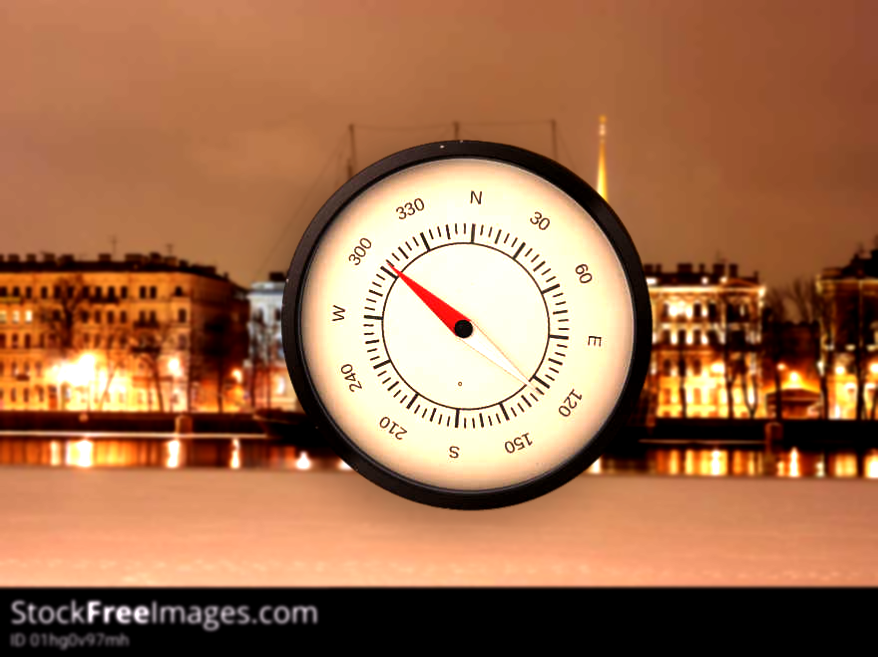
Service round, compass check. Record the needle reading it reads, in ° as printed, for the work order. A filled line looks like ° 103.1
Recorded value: ° 305
